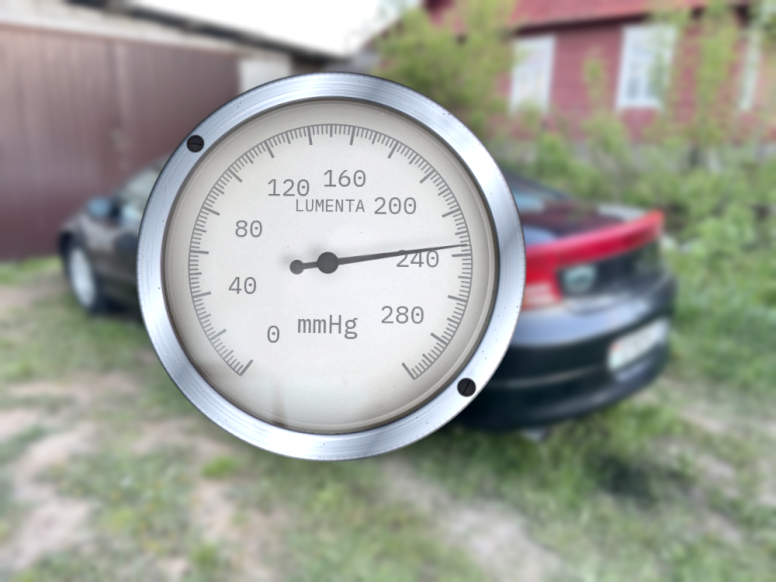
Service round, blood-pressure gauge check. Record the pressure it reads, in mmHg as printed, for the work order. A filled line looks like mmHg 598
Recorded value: mmHg 236
